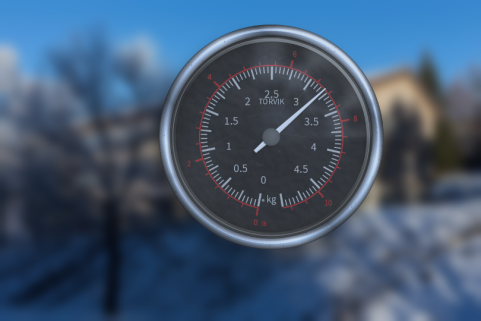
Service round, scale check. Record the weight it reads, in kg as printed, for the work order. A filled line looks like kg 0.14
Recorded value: kg 3.2
